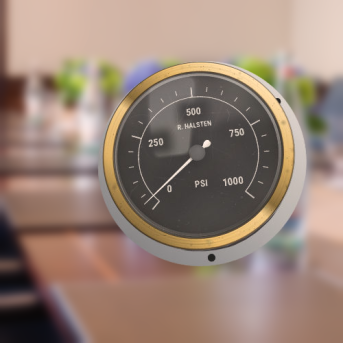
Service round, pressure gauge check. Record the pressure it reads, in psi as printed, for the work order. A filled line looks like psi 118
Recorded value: psi 25
